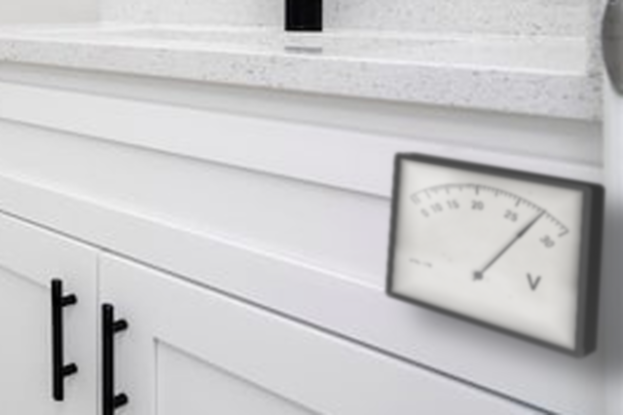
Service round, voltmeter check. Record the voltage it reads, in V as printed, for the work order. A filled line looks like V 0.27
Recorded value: V 27.5
